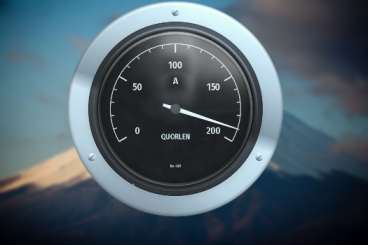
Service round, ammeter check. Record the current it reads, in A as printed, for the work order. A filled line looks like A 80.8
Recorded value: A 190
